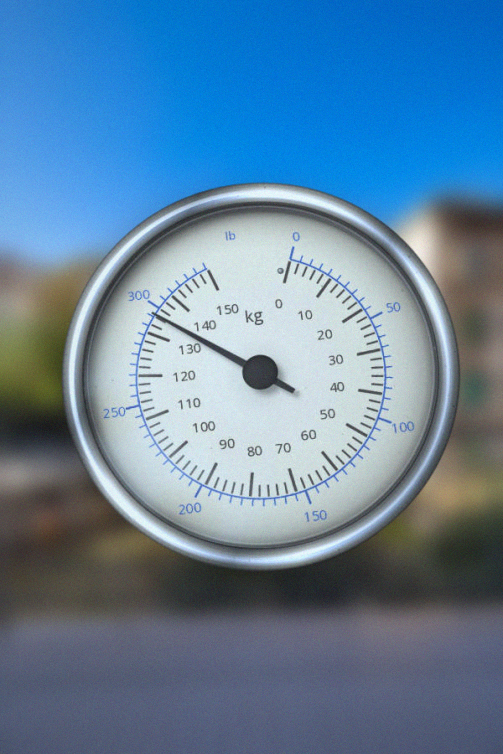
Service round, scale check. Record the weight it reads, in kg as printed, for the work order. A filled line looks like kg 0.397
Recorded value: kg 134
